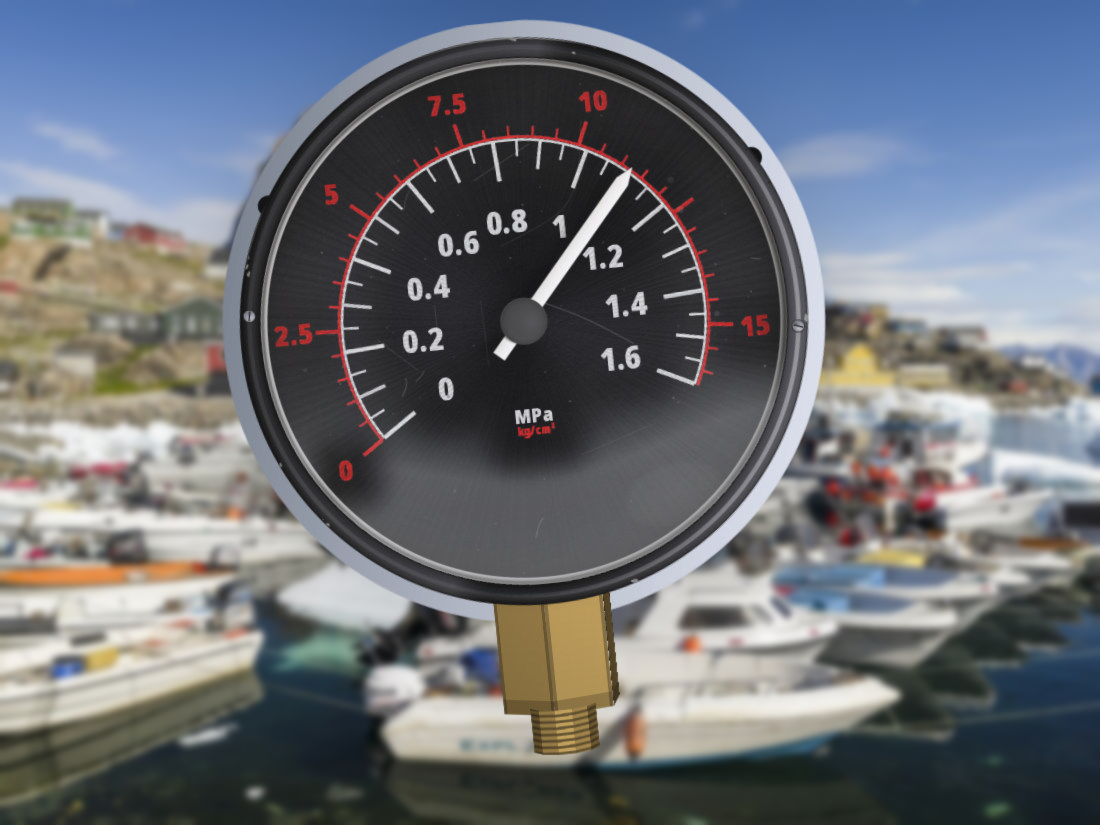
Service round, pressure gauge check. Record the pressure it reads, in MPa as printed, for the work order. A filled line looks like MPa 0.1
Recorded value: MPa 1.1
